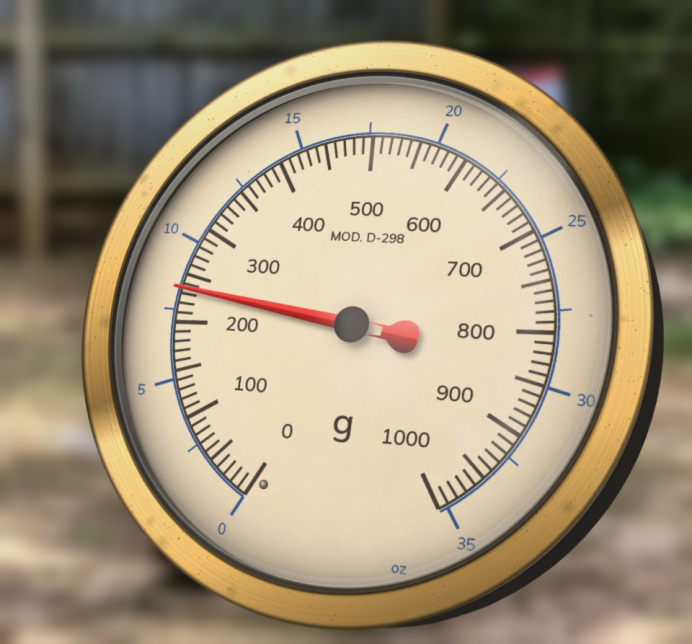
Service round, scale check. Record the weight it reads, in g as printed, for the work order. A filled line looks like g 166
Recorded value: g 235
